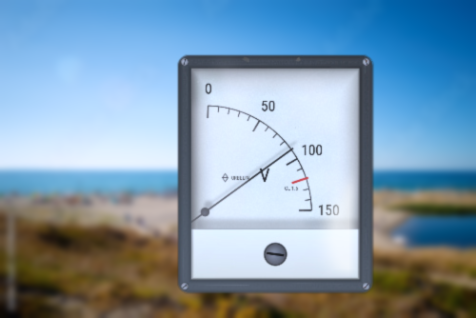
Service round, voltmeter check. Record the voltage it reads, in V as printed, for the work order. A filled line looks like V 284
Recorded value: V 90
